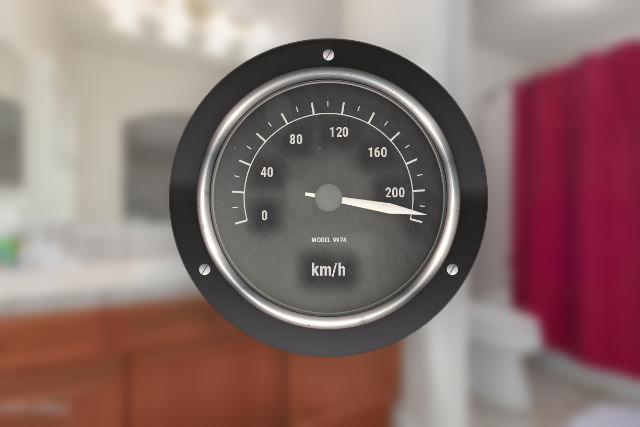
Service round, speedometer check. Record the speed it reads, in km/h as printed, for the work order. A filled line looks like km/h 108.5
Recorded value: km/h 215
